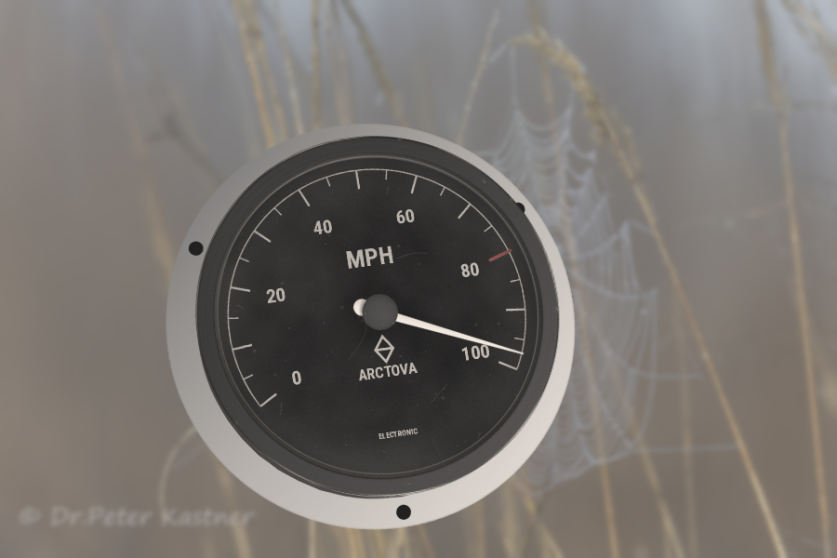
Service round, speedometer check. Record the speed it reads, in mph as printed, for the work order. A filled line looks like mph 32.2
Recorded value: mph 97.5
